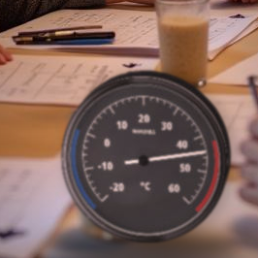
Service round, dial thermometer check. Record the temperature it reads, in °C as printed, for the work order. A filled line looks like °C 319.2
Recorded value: °C 44
